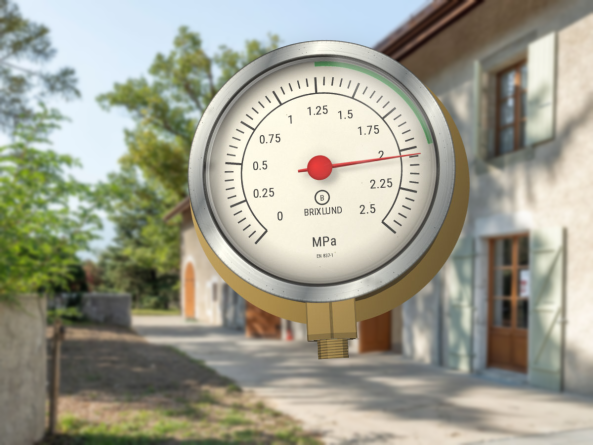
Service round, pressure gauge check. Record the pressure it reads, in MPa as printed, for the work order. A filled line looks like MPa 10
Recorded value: MPa 2.05
